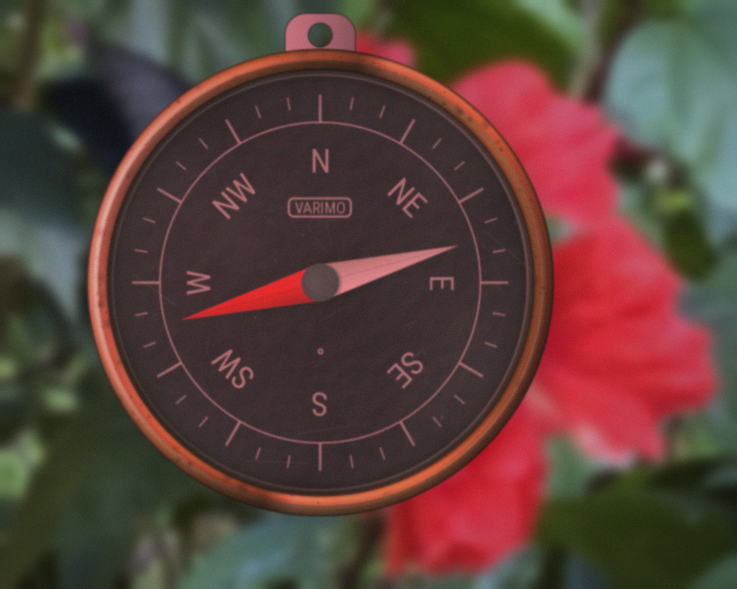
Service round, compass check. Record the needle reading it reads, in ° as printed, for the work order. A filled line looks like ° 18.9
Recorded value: ° 255
